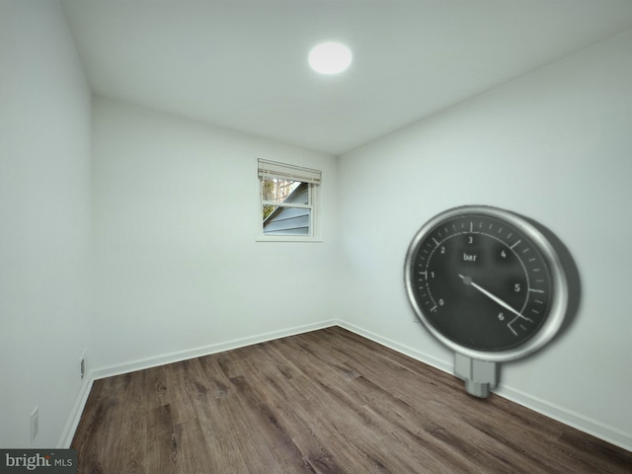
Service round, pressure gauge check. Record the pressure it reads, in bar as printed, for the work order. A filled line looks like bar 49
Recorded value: bar 5.6
